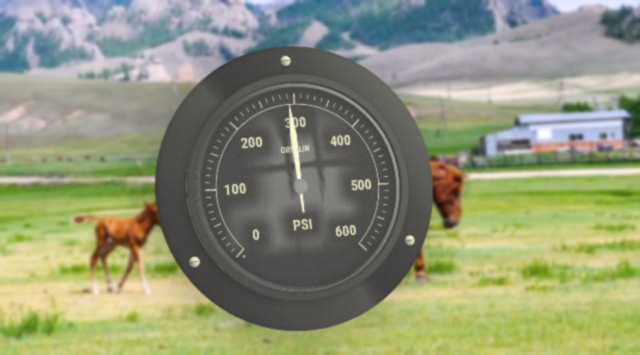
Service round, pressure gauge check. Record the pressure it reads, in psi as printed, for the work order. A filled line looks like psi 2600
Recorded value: psi 290
